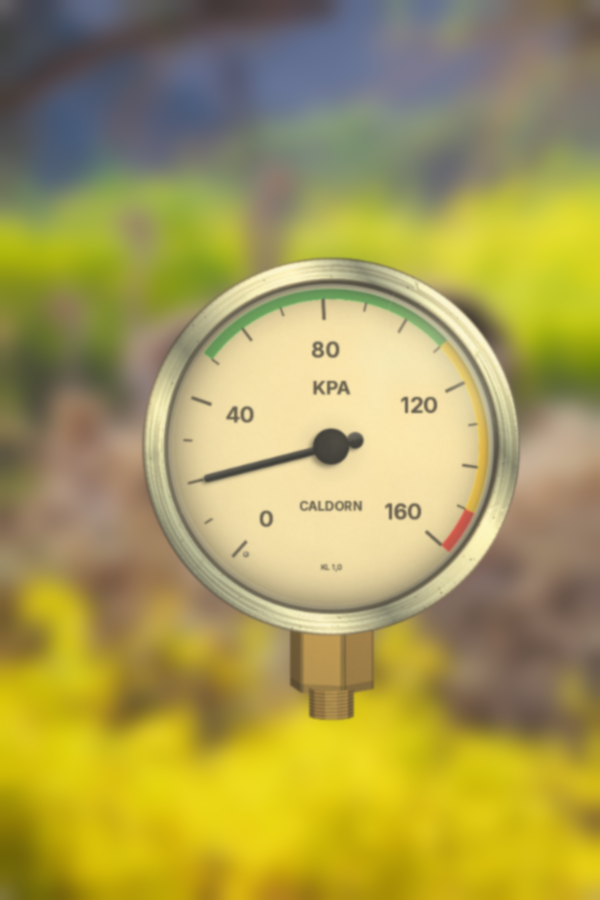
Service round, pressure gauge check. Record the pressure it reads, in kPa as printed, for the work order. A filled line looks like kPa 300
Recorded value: kPa 20
